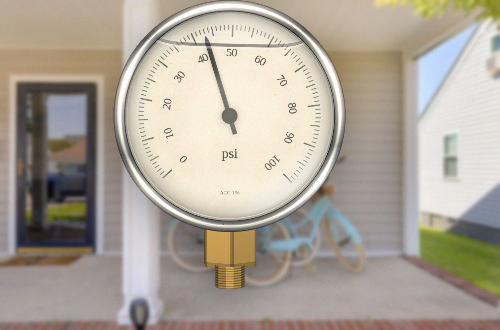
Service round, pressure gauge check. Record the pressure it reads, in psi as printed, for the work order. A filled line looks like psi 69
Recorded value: psi 43
